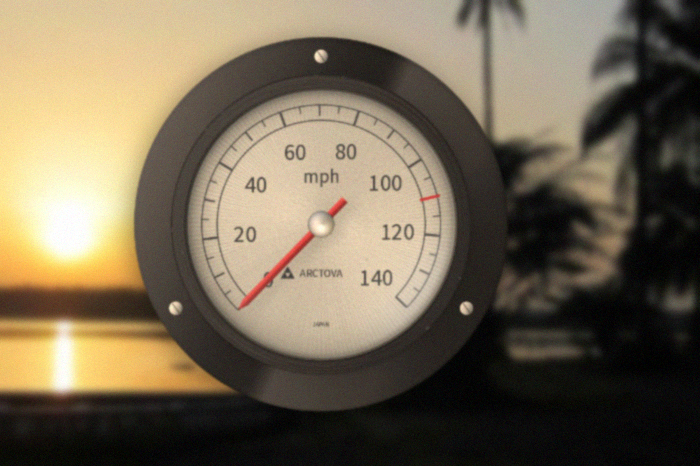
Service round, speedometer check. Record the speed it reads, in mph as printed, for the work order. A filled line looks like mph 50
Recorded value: mph 0
